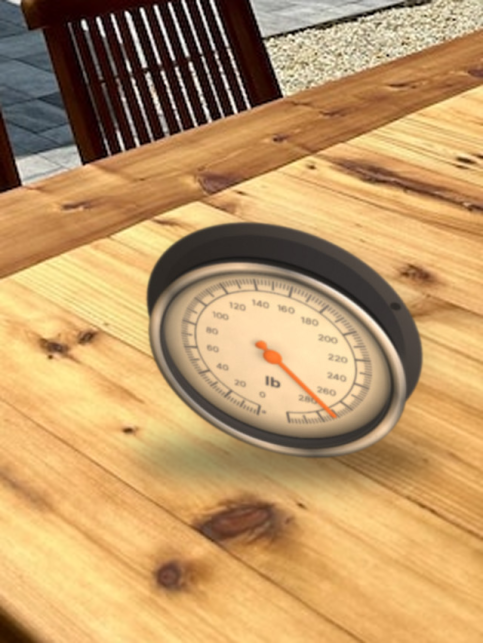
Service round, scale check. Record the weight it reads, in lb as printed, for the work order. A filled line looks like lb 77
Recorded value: lb 270
